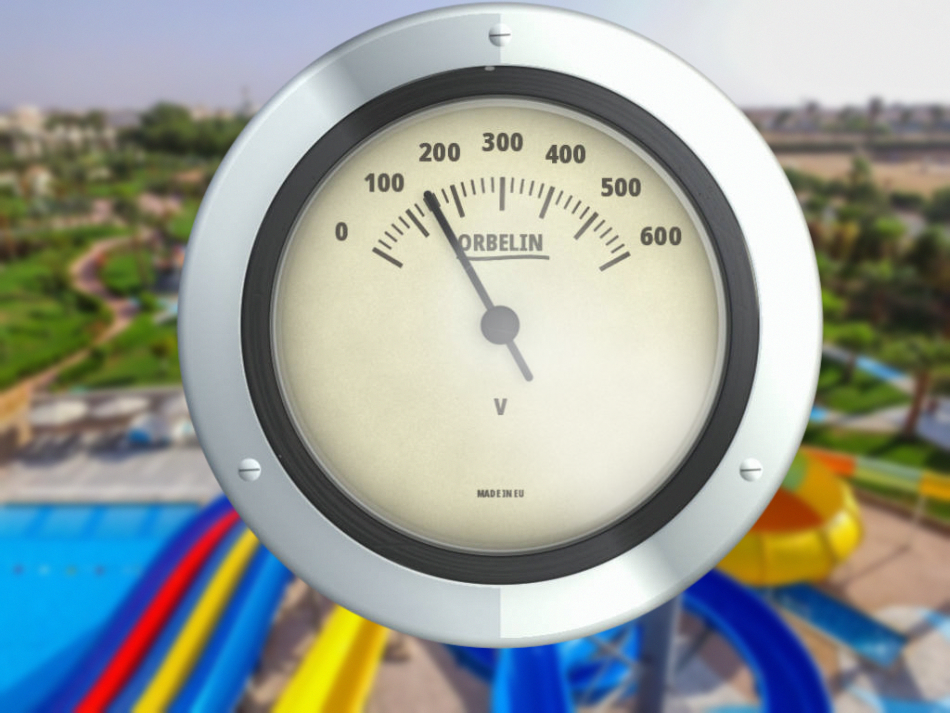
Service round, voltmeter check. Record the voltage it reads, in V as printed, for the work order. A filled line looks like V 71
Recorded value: V 150
